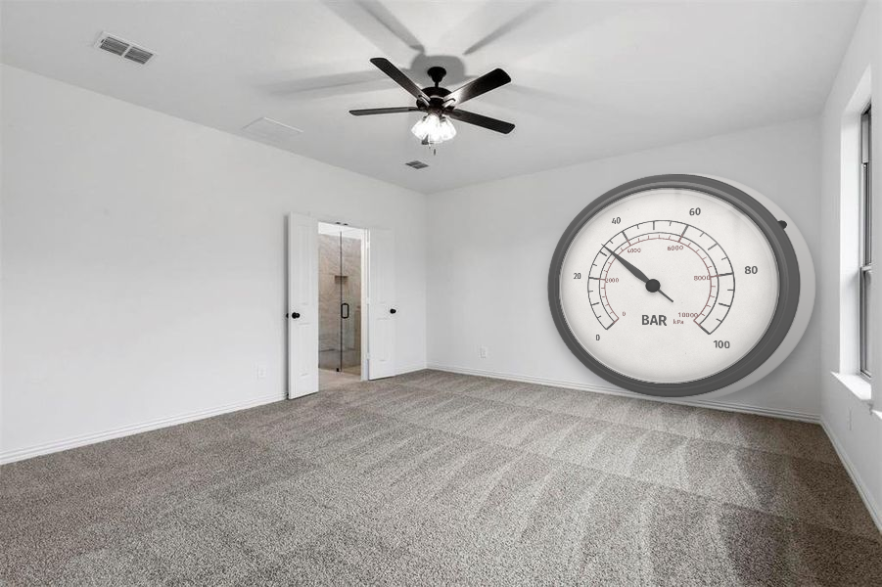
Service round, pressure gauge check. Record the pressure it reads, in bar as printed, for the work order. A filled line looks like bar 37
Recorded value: bar 32.5
